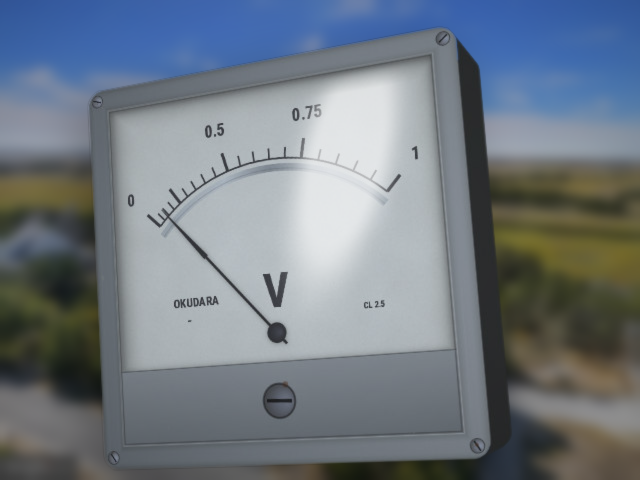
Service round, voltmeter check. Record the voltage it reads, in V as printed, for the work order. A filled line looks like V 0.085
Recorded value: V 0.15
